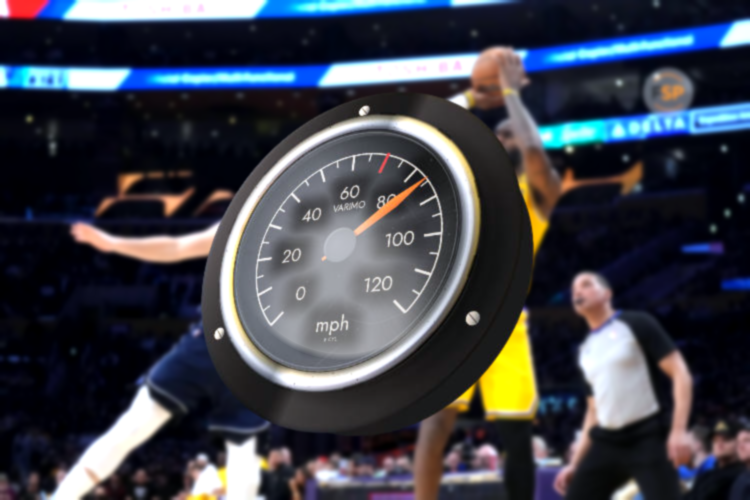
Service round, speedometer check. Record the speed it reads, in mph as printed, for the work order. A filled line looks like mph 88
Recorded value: mph 85
